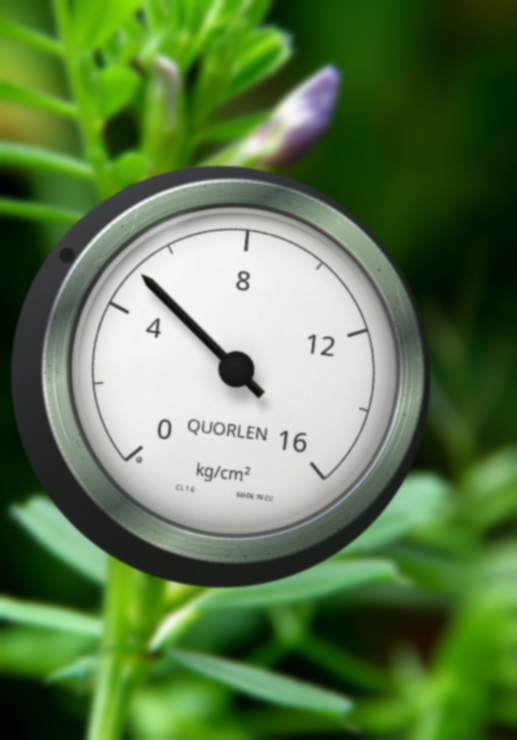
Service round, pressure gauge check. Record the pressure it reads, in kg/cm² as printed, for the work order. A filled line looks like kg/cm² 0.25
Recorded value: kg/cm² 5
